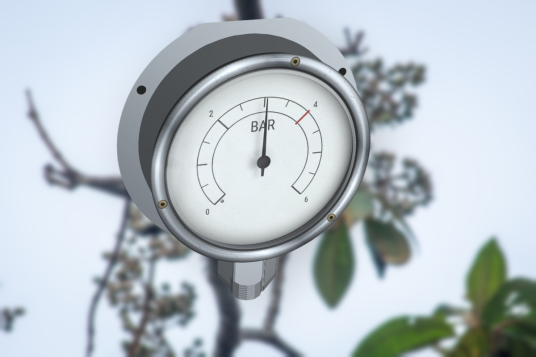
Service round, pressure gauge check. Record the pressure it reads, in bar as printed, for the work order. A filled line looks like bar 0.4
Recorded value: bar 3
